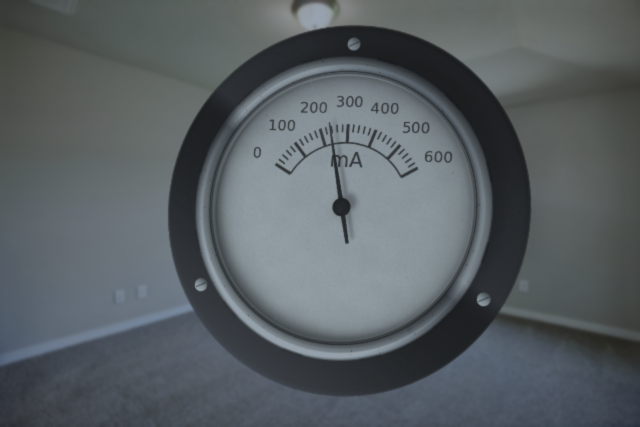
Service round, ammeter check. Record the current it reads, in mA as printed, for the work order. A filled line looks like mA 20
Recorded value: mA 240
